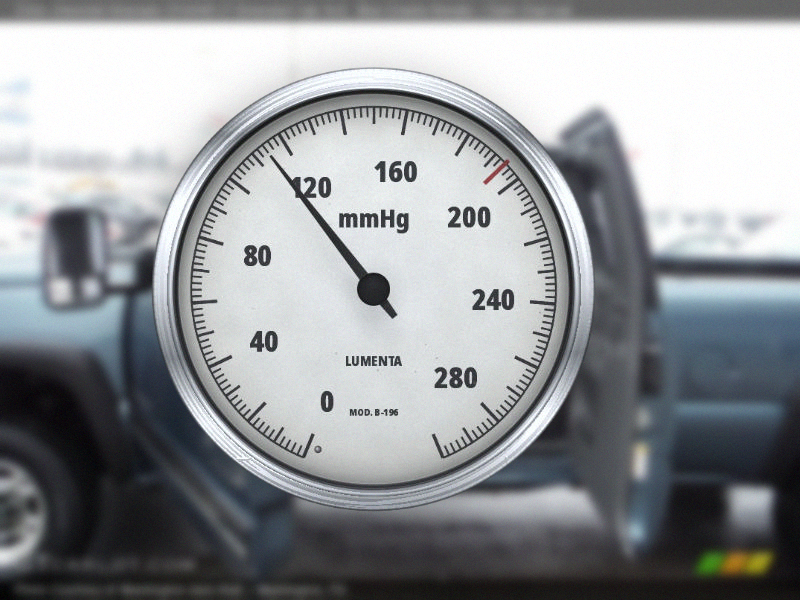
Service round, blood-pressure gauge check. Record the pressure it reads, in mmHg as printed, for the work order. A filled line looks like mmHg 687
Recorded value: mmHg 114
